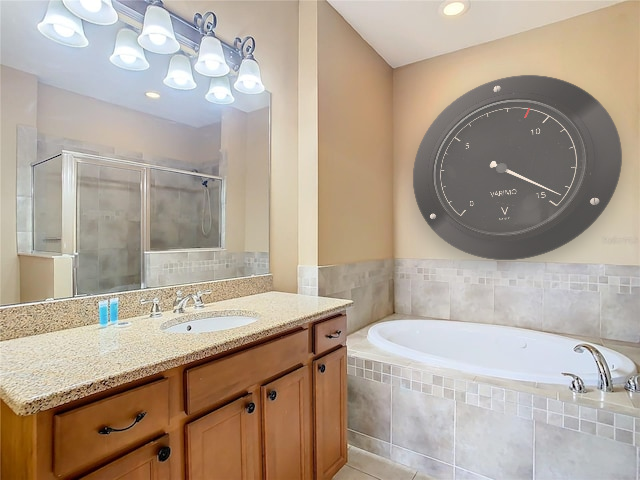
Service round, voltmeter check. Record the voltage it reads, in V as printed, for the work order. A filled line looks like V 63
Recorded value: V 14.5
